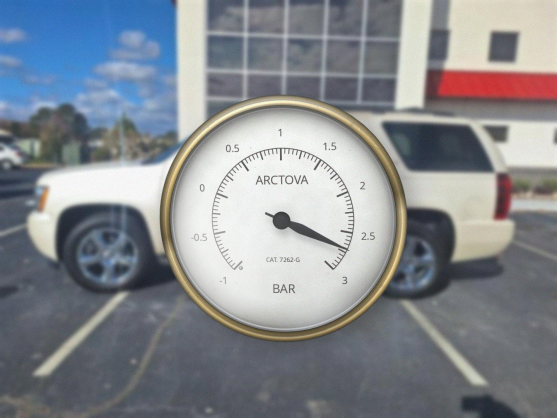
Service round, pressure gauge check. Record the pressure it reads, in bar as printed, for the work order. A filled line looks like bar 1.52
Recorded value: bar 2.7
